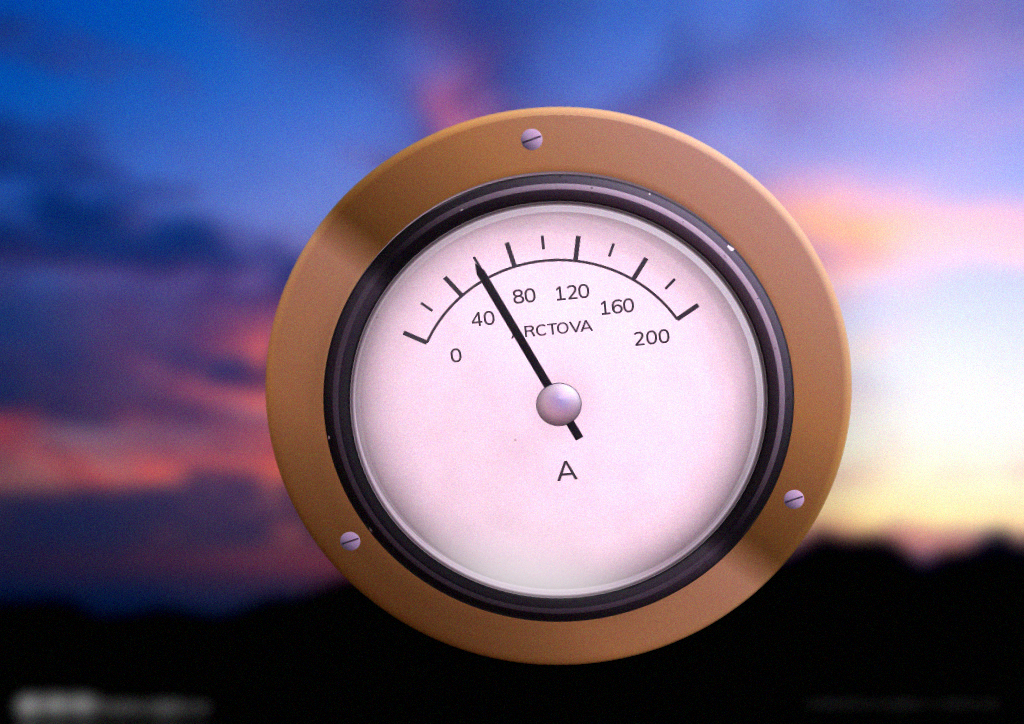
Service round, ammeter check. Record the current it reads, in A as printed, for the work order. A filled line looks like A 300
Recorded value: A 60
